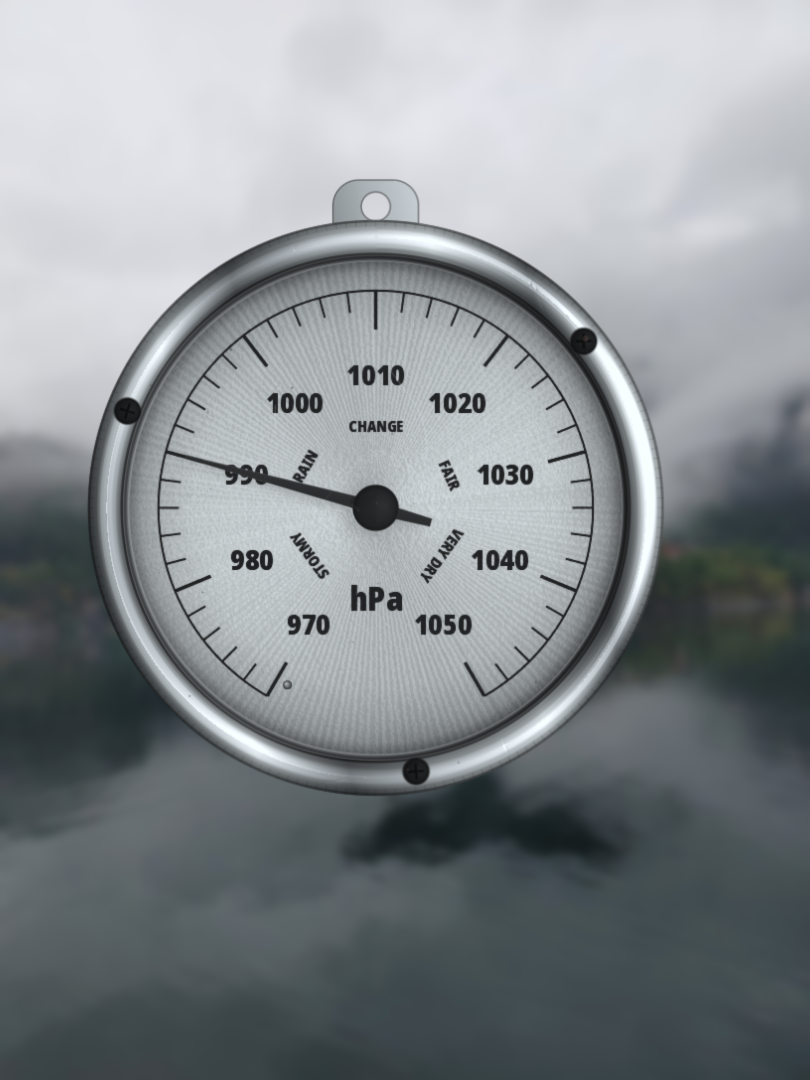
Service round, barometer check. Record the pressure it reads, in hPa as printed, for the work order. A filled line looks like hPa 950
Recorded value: hPa 990
